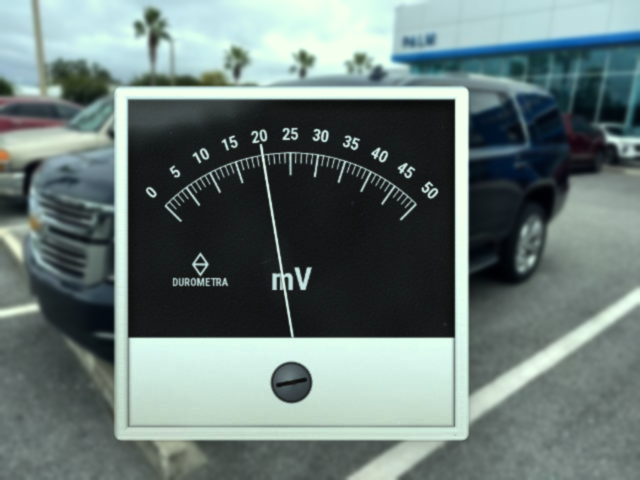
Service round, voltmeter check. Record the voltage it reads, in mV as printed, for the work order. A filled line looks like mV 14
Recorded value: mV 20
